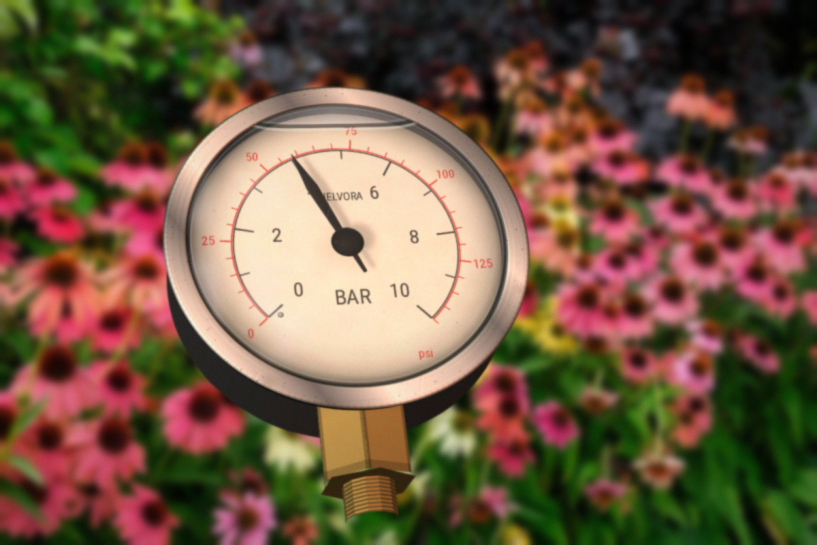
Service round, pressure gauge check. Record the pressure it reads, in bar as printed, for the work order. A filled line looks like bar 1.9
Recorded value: bar 4
